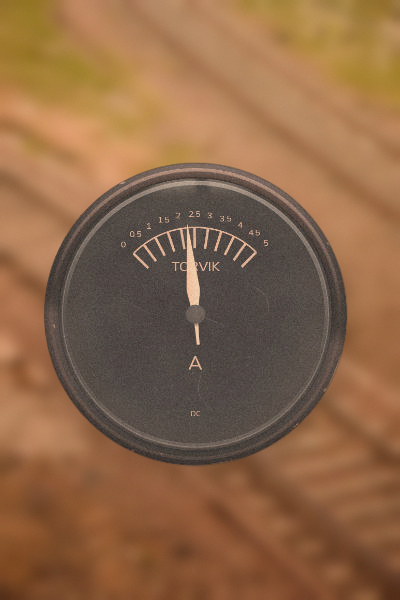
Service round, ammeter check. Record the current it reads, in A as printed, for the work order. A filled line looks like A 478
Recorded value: A 2.25
